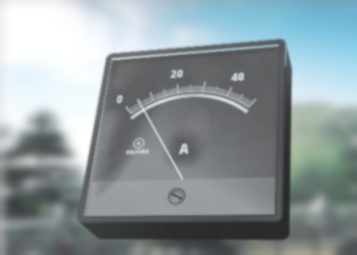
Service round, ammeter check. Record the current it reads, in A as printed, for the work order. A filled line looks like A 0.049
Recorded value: A 5
